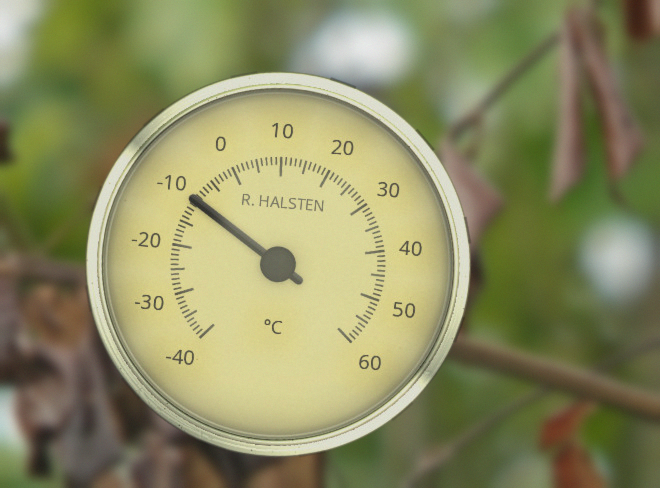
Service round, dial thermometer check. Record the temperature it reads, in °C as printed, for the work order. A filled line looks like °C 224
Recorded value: °C -10
